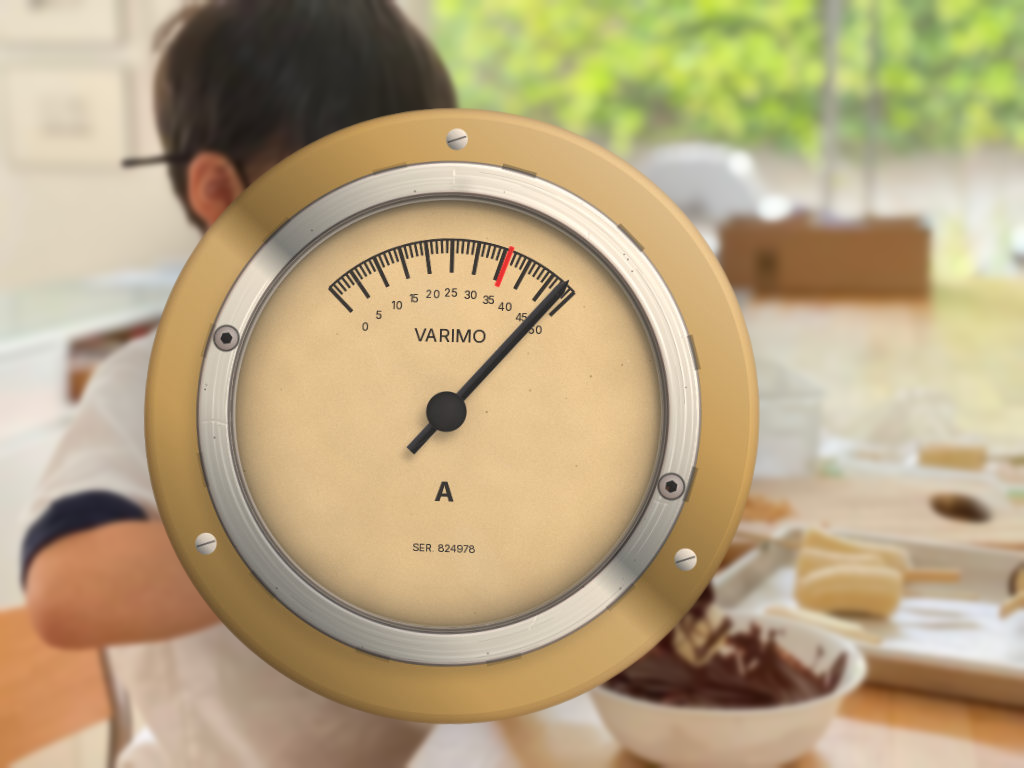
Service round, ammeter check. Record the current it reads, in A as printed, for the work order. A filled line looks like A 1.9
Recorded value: A 48
